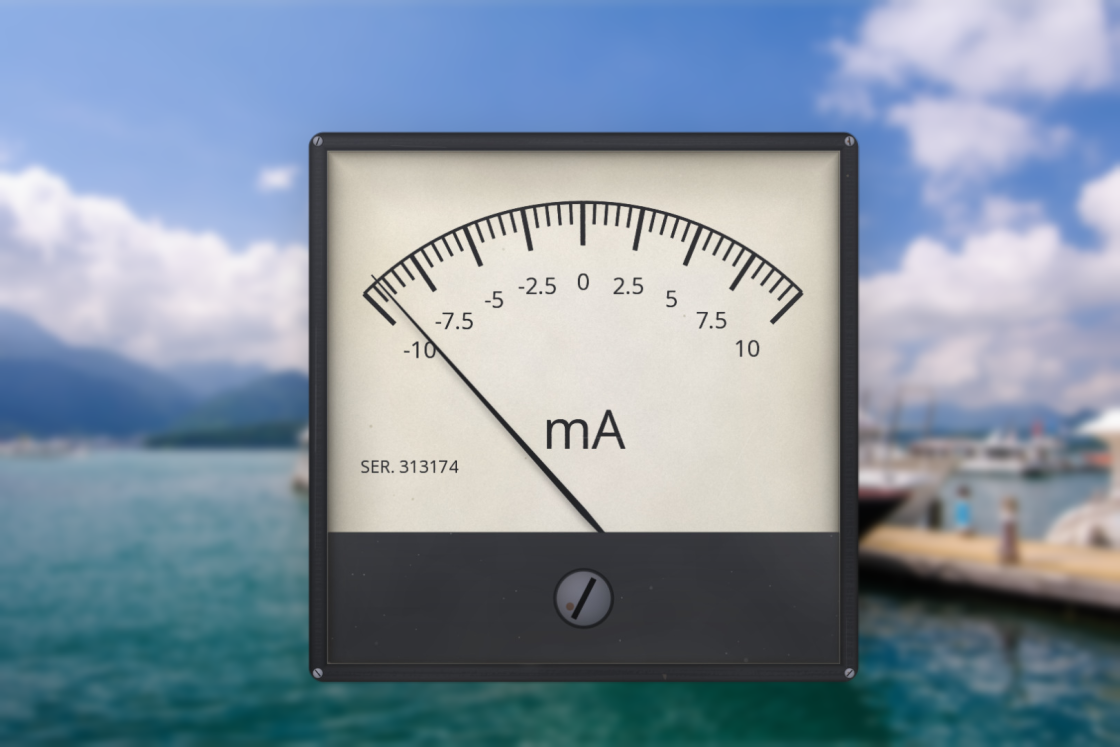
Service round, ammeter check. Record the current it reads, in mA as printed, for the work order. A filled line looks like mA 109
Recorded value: mA -9.25
